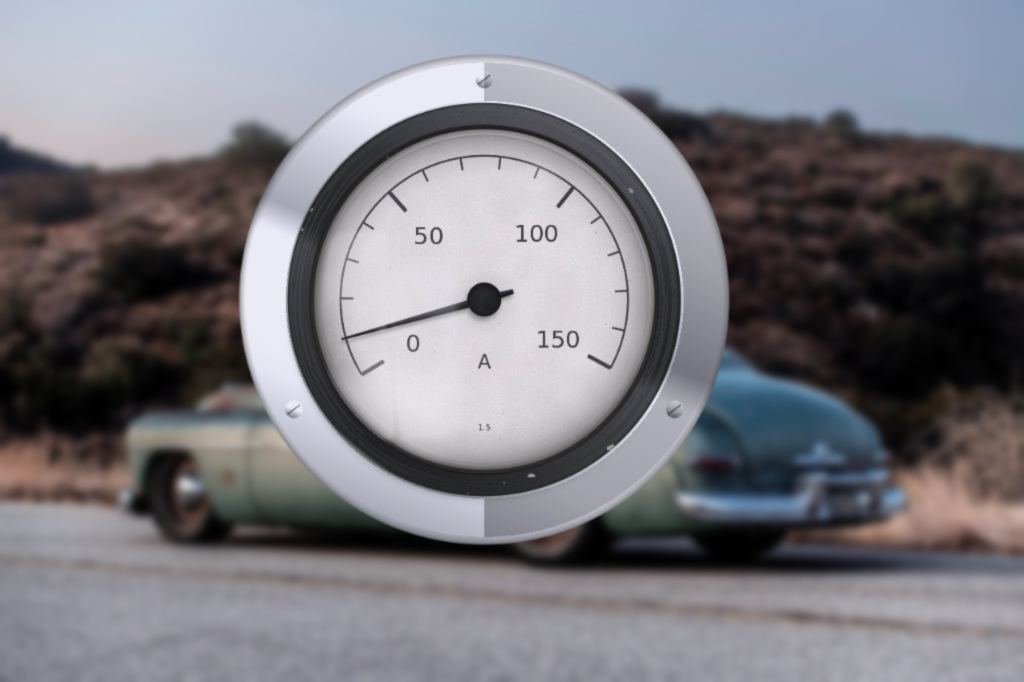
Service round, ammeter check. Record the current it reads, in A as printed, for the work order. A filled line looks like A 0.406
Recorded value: A 10
